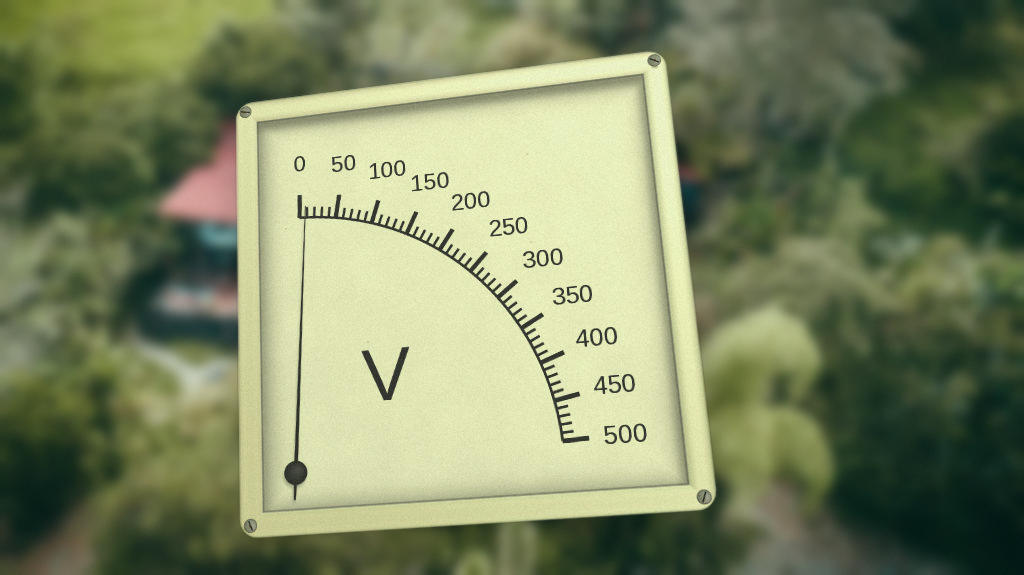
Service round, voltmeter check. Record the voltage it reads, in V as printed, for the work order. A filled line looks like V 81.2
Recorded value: V 10
